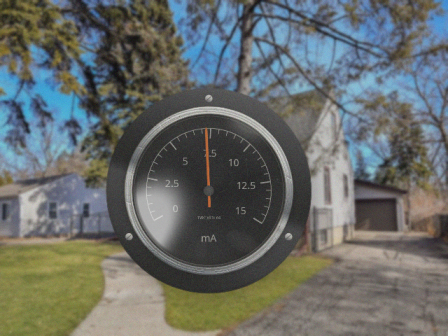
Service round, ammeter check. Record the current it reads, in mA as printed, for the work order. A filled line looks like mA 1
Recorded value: mA 7.25
